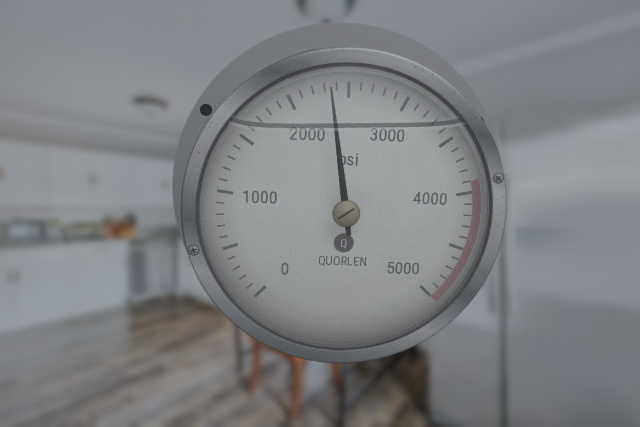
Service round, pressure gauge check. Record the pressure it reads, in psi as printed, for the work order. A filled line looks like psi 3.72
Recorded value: psi 2350
